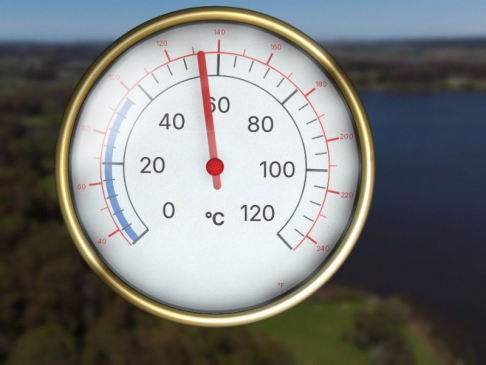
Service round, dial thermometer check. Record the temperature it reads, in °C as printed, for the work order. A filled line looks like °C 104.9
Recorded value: °C 56
